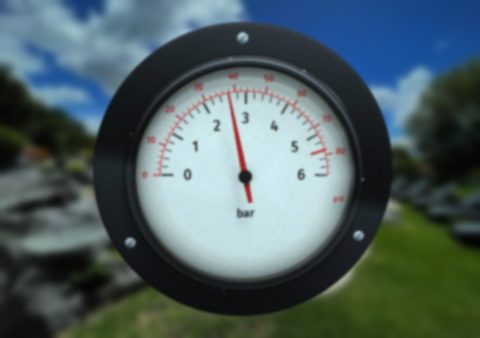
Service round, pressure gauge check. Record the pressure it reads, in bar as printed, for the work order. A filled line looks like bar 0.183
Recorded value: bar 2.6
